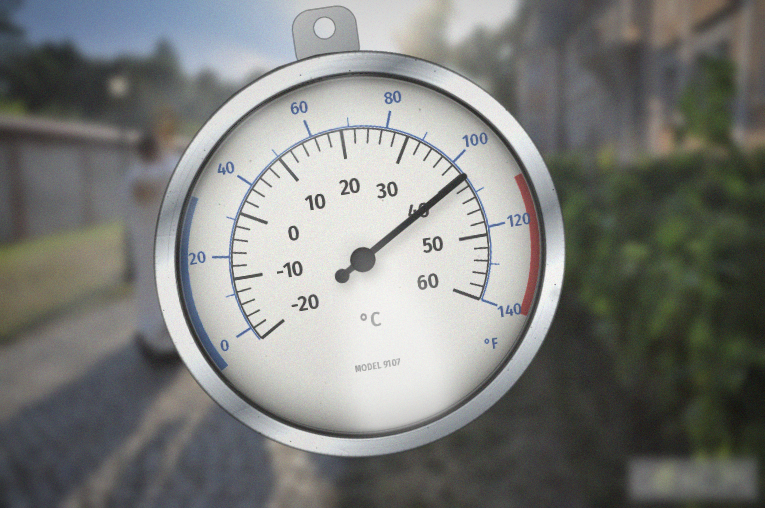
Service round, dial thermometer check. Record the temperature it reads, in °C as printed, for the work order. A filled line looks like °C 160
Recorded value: °C 40
